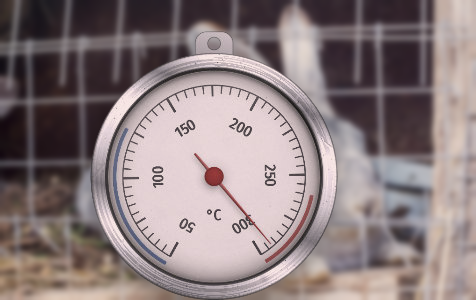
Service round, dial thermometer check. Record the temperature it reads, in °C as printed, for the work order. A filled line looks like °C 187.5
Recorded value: °C 292.5
